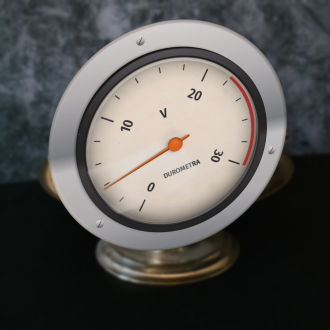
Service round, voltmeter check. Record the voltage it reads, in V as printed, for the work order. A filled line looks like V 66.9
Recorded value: V 4
